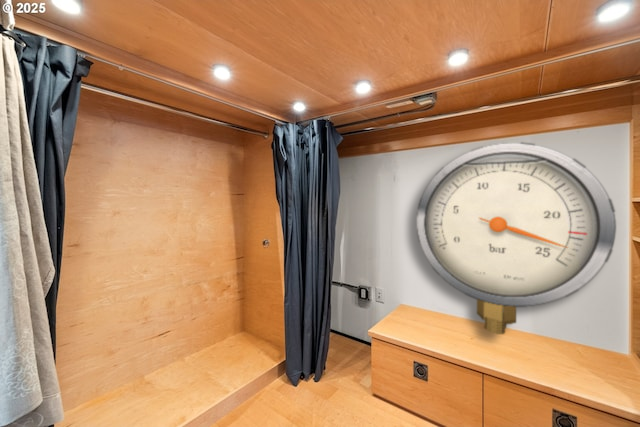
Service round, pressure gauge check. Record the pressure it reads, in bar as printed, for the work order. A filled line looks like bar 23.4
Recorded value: bar 23.5
